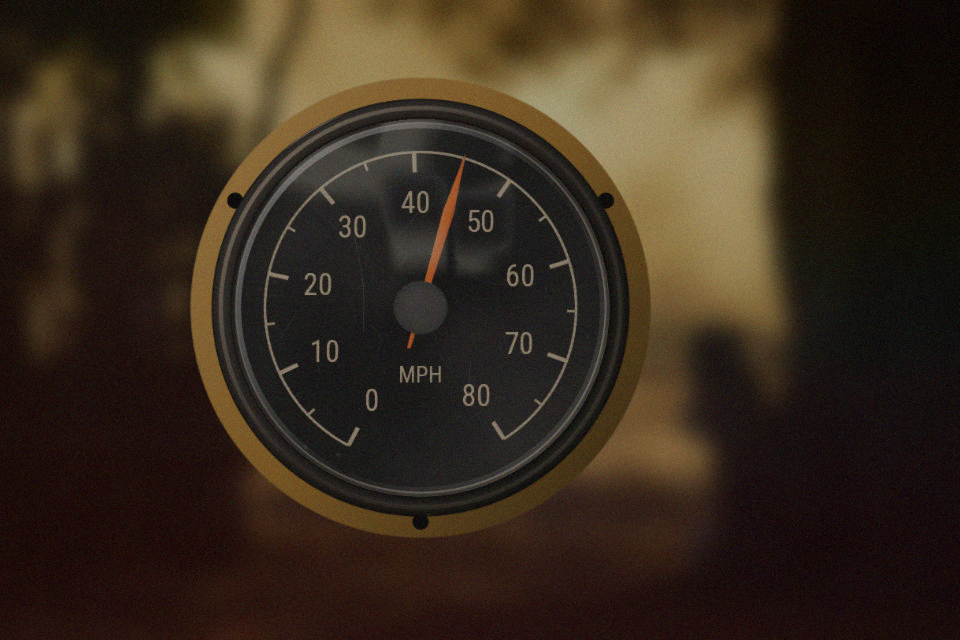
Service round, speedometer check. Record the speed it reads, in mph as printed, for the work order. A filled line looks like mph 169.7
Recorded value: mph 45
